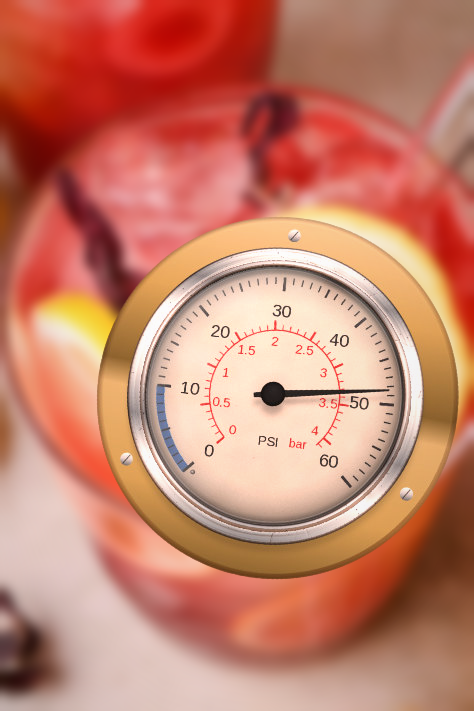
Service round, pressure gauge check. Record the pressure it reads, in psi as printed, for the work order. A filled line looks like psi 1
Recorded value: psi 48.5
